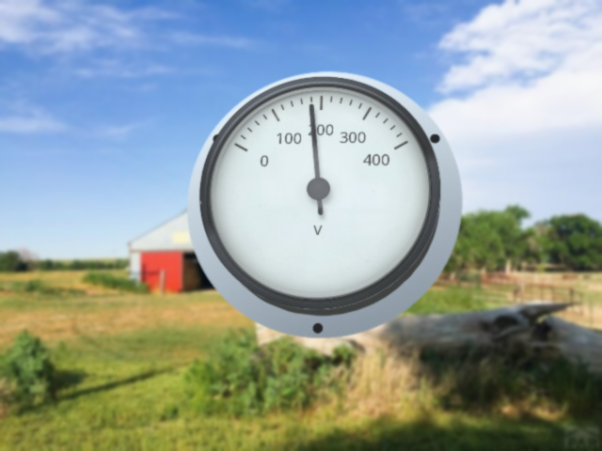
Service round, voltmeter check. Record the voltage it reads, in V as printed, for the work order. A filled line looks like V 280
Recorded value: V 180
